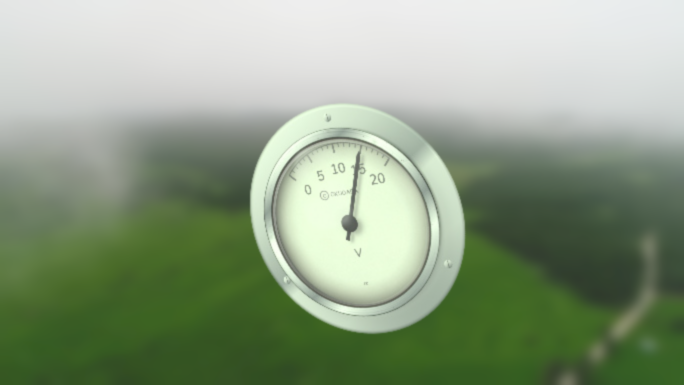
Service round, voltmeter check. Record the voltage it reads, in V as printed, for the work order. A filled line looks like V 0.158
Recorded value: V 15
